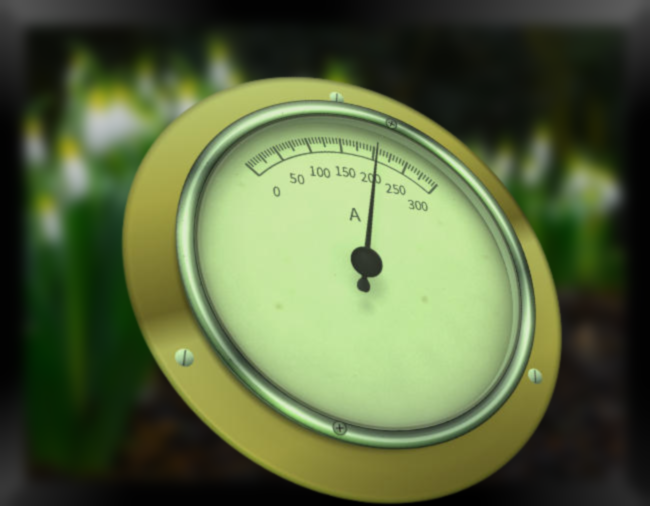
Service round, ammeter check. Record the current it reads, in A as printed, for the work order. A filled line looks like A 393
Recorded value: A 200
